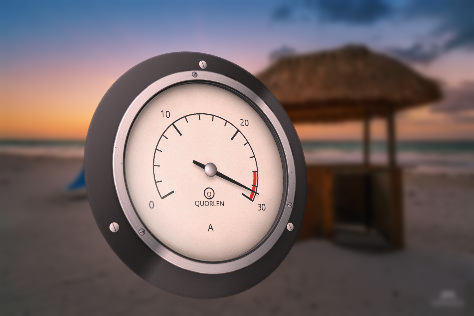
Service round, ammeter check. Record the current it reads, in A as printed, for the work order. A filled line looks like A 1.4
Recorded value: A 29
